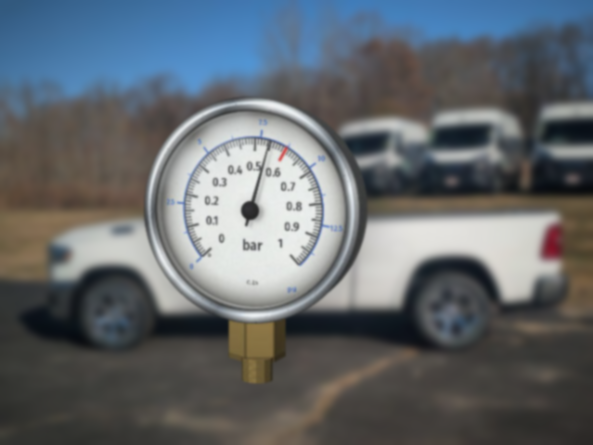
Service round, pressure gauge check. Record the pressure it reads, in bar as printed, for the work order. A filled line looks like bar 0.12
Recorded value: bar 0.55
